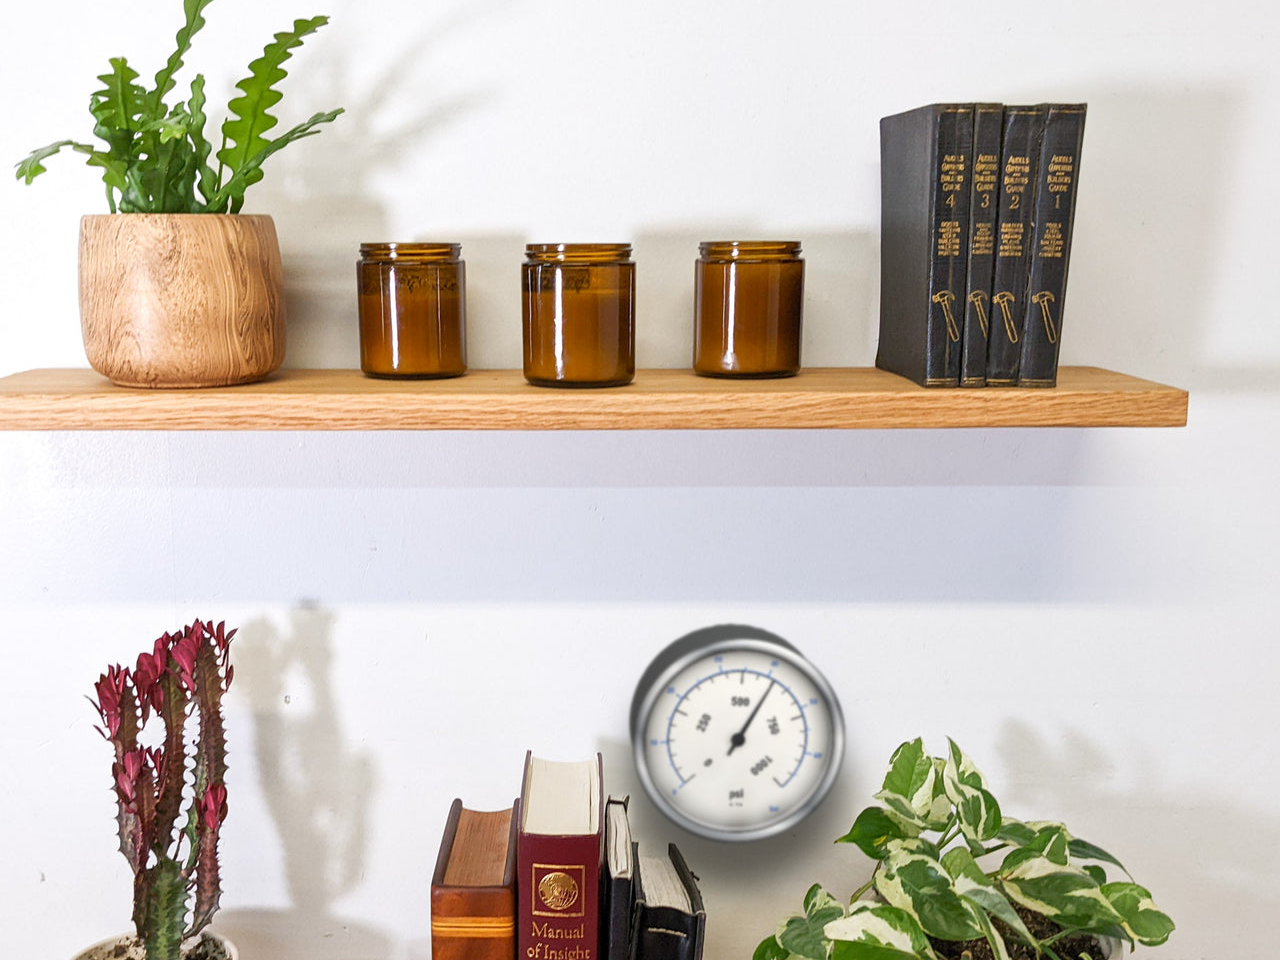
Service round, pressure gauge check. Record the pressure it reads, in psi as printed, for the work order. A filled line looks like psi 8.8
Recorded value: psi 600
